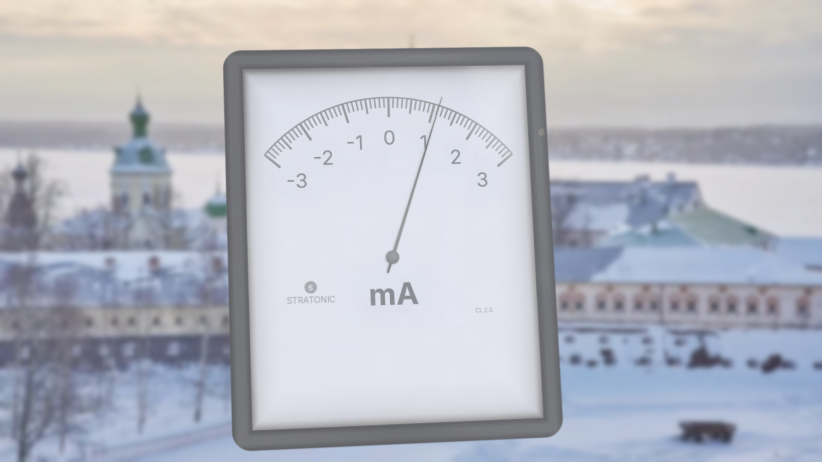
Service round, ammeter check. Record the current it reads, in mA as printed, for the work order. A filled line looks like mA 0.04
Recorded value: mA 1.1
